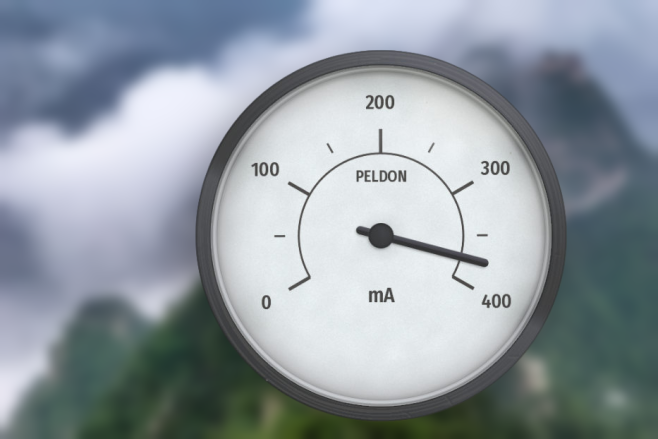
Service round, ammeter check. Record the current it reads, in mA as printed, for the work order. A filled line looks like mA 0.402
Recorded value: mA 375
